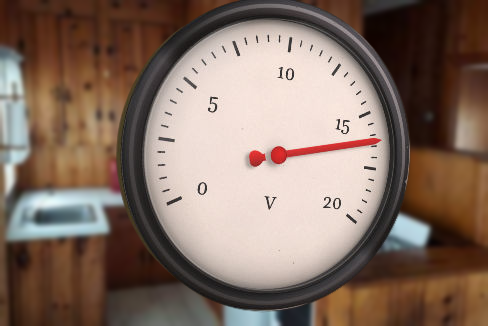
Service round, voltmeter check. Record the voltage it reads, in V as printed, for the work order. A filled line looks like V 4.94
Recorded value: V 16.25
